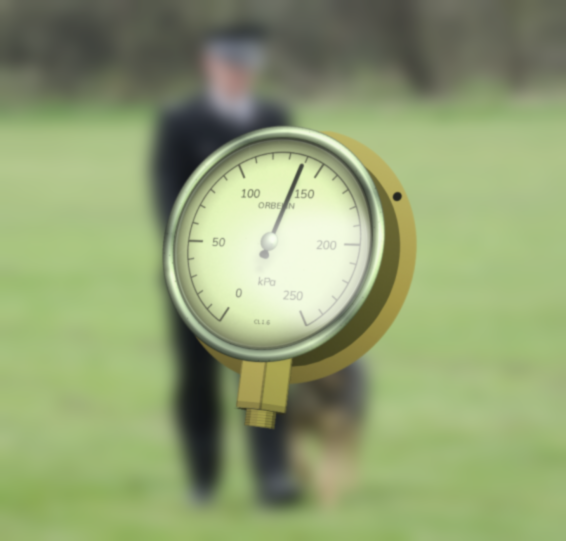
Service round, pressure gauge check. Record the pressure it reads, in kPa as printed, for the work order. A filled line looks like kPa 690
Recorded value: kPa 140
